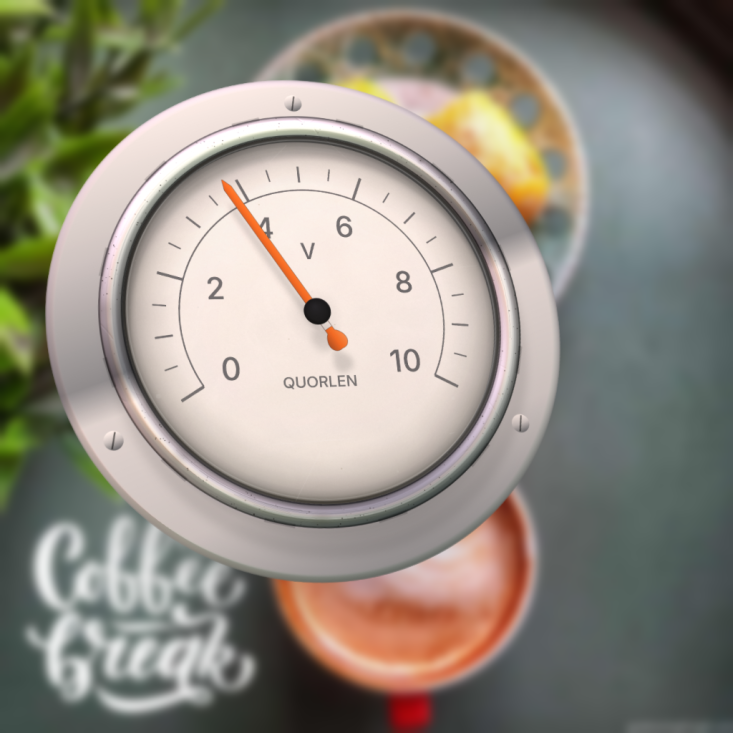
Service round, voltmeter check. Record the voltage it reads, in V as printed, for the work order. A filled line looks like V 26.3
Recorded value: V 3.75
